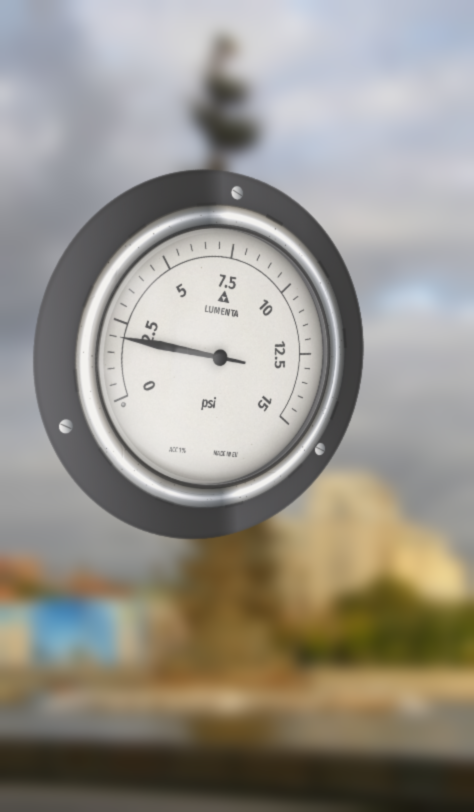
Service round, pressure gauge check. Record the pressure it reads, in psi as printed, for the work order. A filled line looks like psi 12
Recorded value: psi 2
